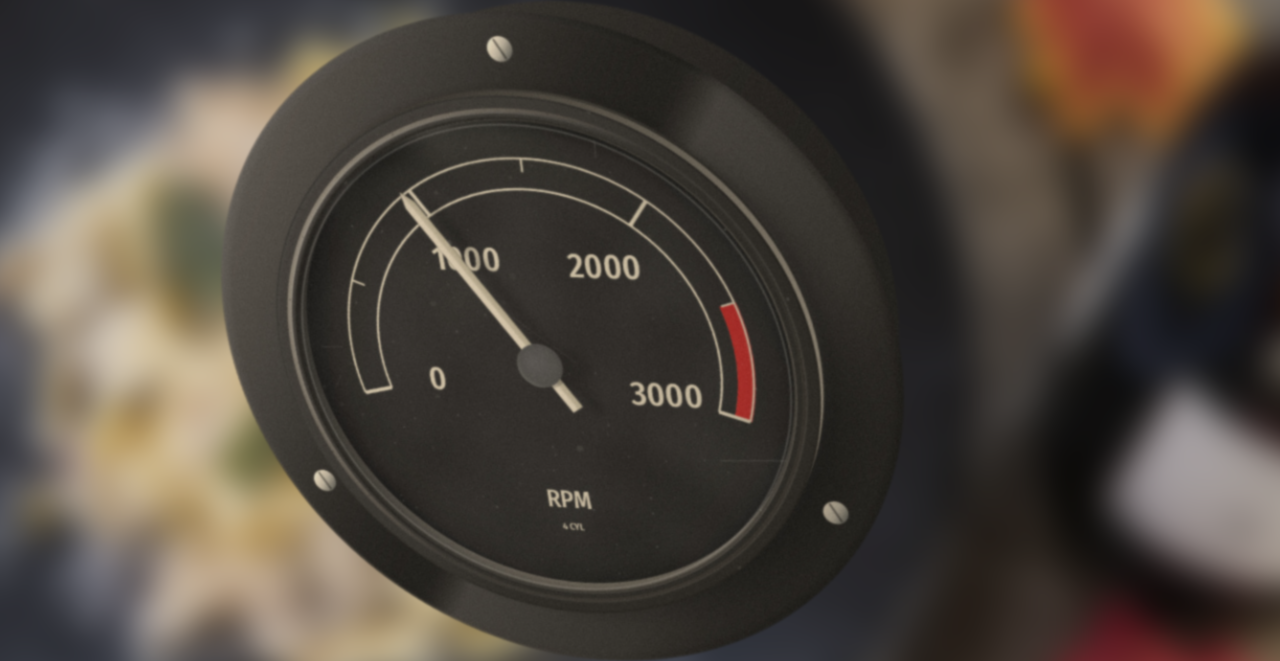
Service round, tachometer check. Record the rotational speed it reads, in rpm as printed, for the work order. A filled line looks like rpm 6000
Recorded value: rpm 1000
